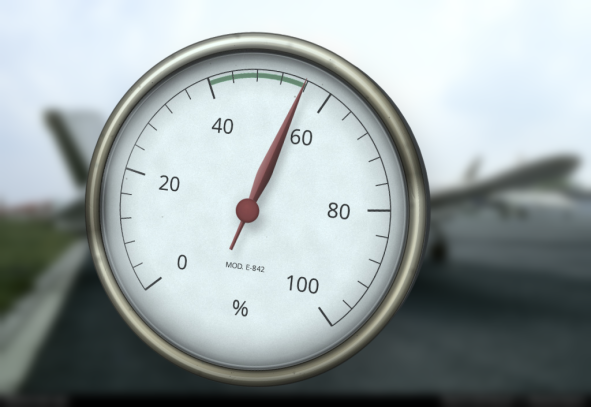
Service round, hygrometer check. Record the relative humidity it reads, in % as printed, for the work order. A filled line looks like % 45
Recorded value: % 56
